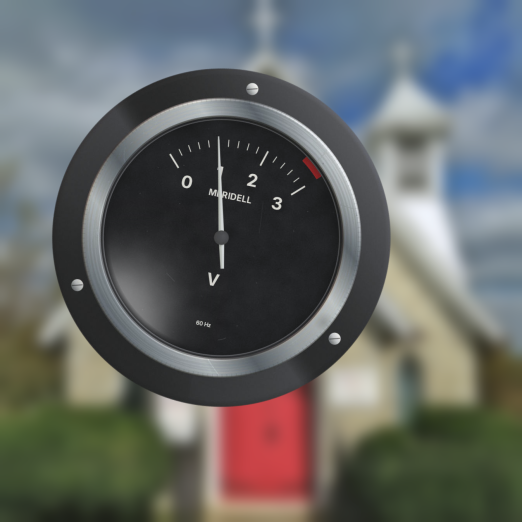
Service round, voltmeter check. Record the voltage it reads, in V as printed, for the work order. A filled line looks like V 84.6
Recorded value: V 1
